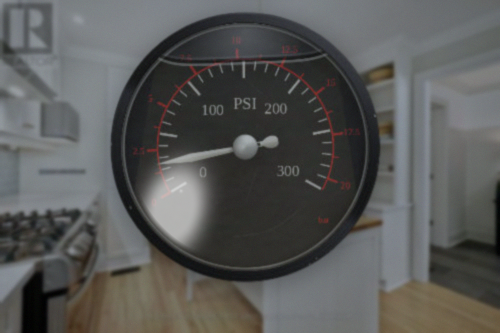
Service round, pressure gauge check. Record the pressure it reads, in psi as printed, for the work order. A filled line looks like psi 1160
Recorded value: psi 25
